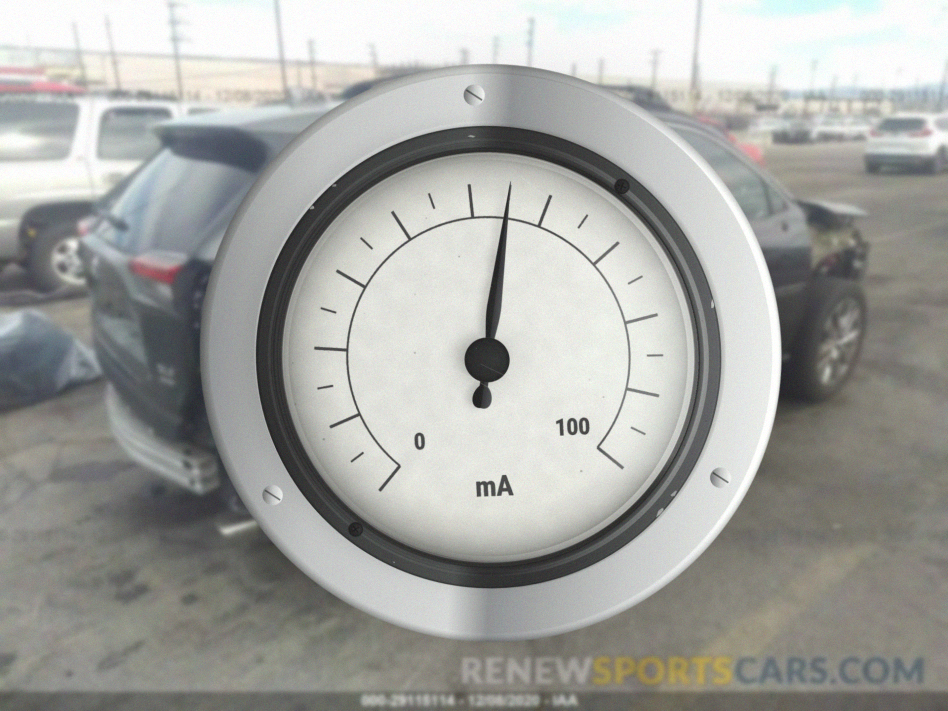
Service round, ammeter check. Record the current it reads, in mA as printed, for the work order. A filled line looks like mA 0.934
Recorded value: mA 55
